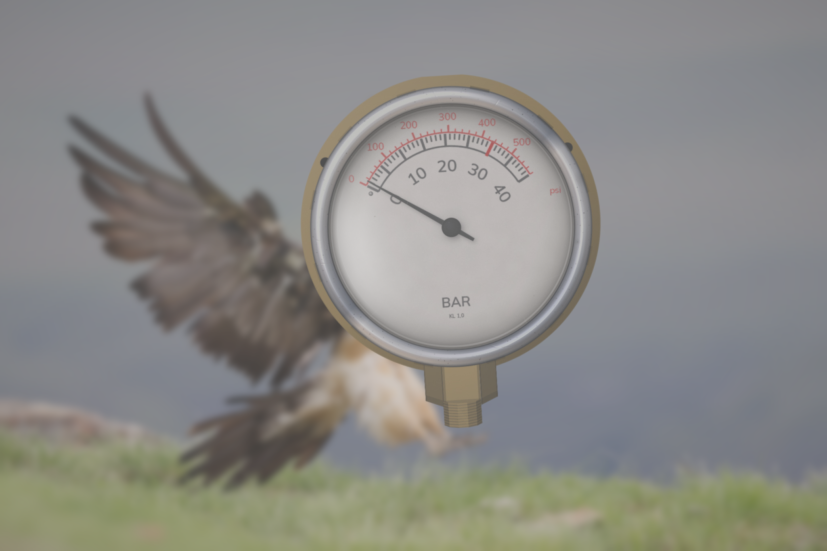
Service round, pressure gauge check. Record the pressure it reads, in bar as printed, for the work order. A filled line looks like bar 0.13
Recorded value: bar 1
